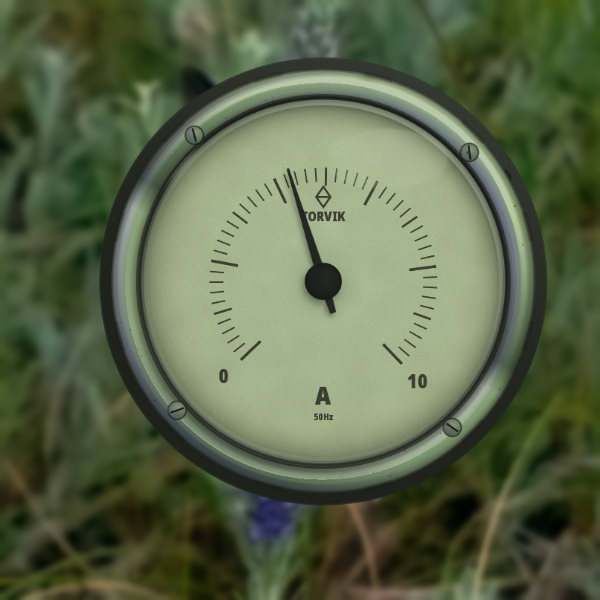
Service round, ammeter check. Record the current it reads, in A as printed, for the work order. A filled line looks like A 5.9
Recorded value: A 4.3
